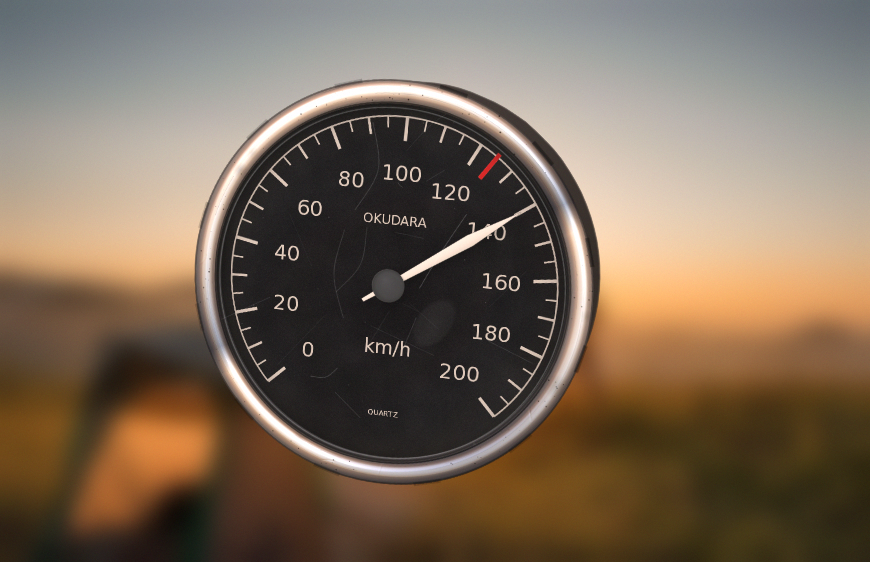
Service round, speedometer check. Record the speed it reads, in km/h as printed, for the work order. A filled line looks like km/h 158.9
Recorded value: km/h 140
